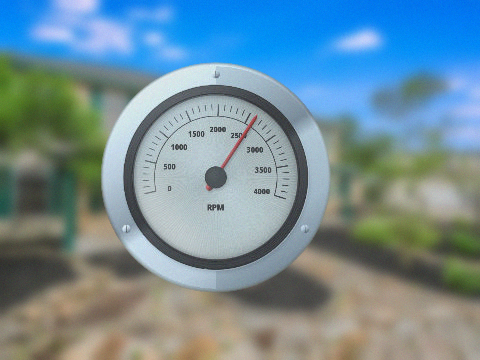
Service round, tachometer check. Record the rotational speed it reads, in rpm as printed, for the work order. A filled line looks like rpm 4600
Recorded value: rpm 2600
